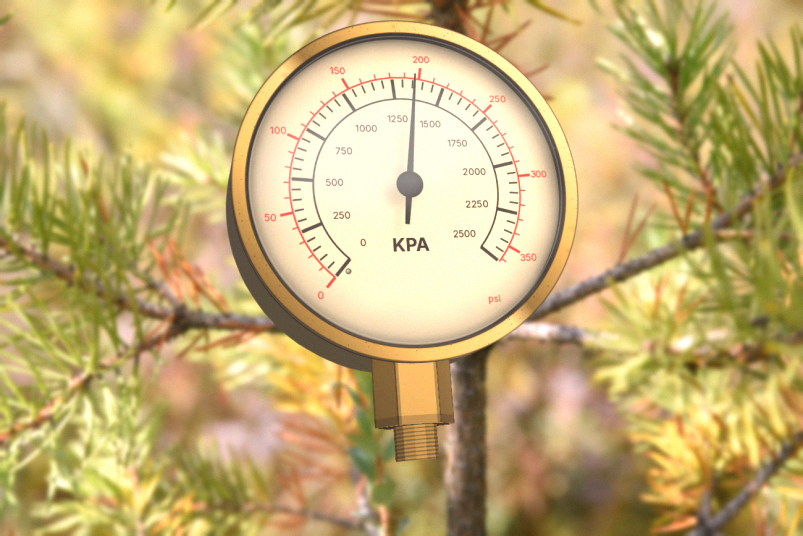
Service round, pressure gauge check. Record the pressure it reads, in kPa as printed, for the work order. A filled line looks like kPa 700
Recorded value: kPa 1350
